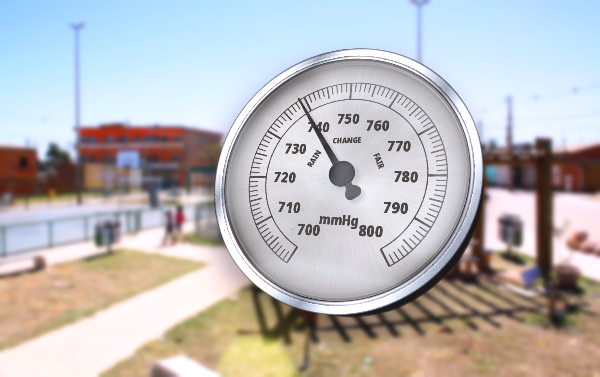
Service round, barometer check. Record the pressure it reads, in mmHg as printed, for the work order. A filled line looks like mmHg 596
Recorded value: mmHg 739
